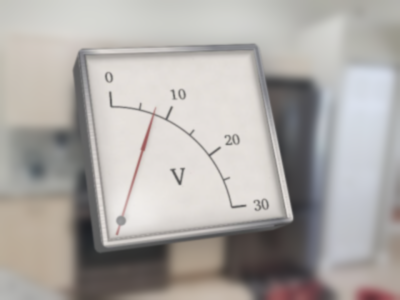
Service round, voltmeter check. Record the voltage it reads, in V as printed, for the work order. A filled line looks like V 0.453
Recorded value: V 7.5
